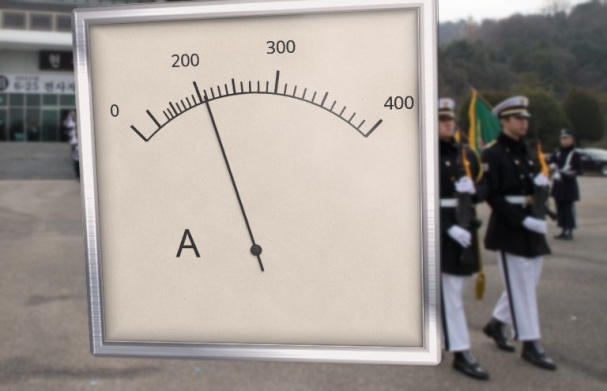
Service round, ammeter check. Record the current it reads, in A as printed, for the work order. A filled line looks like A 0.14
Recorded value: A 210
